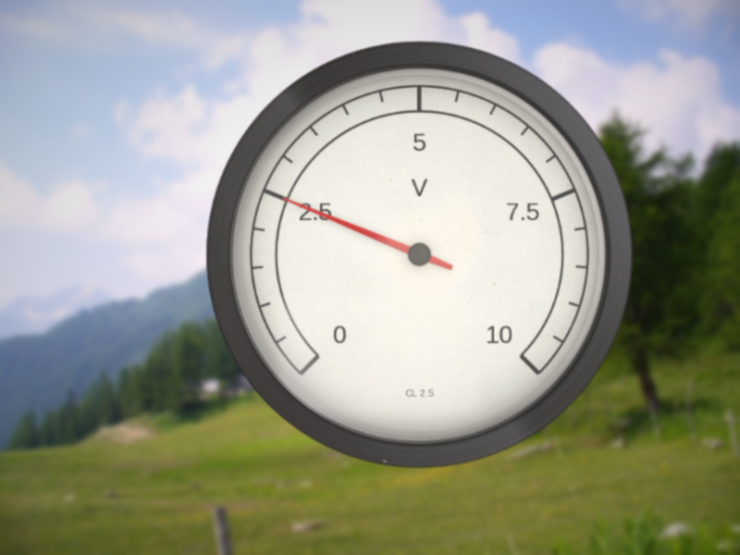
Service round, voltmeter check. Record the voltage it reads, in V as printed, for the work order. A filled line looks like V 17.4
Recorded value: V 2.5
